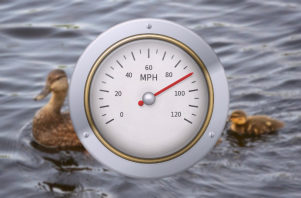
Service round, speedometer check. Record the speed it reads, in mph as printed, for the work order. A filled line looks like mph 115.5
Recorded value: mph 90
